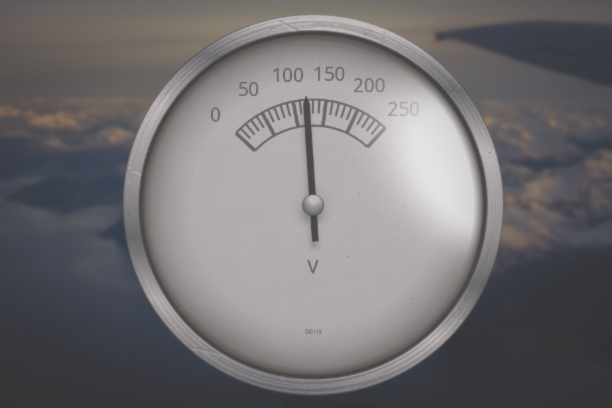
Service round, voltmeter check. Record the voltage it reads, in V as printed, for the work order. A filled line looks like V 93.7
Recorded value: V 120
